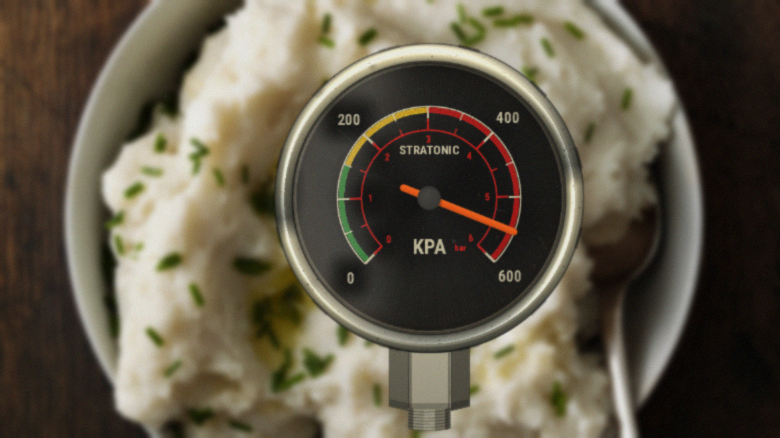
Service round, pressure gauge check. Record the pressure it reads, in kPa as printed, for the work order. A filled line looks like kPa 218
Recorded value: kPa 550
